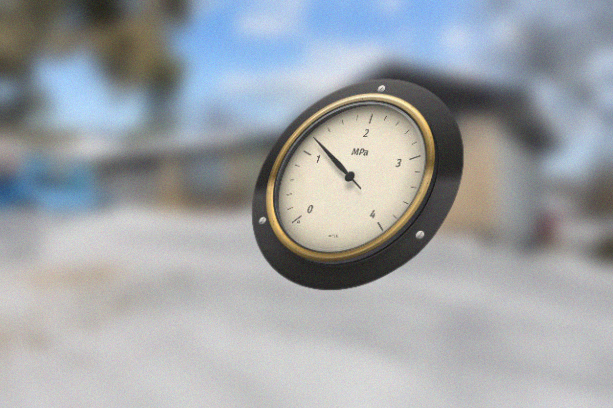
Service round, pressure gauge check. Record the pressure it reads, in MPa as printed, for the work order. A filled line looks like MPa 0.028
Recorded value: MPa 1.2
